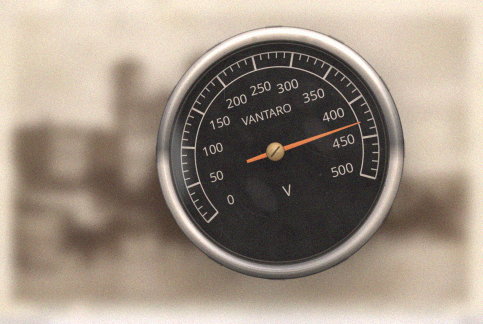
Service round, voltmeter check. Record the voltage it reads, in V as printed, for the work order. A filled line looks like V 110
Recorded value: V 430
